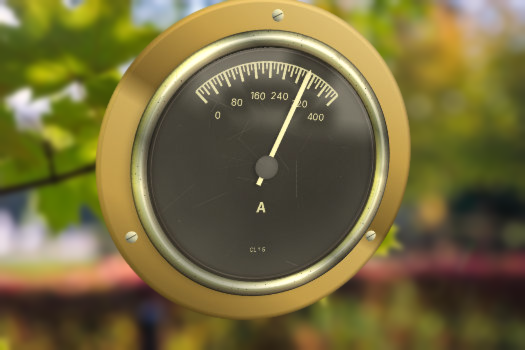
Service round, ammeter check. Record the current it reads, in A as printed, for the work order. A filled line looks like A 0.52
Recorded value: A 300
